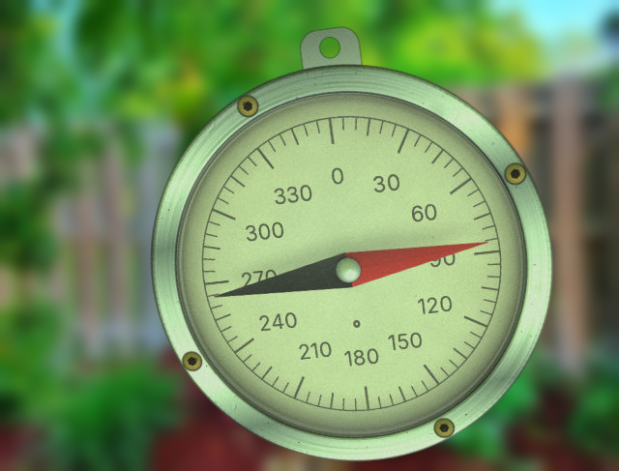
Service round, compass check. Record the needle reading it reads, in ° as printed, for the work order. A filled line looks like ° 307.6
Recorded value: ° 85
